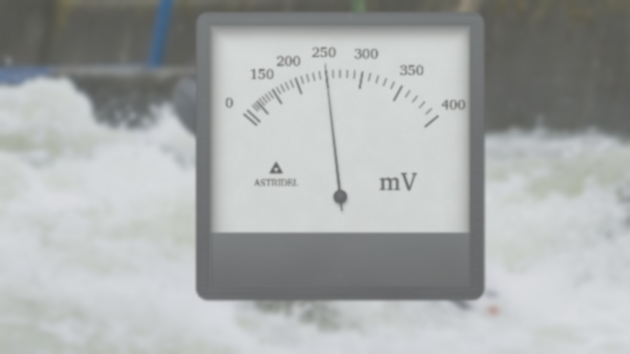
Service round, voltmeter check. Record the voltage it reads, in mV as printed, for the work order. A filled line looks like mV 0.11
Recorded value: mV 250
